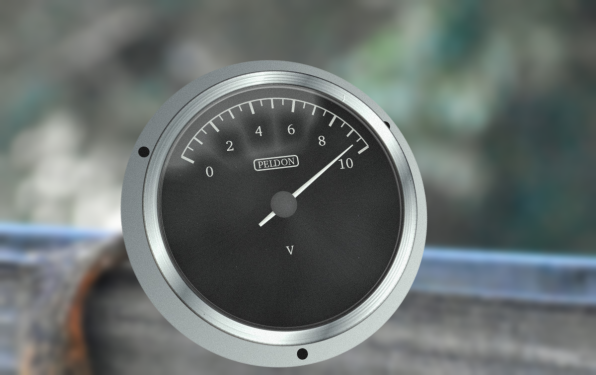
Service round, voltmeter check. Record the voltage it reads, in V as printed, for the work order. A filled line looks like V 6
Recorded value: V 9.5
